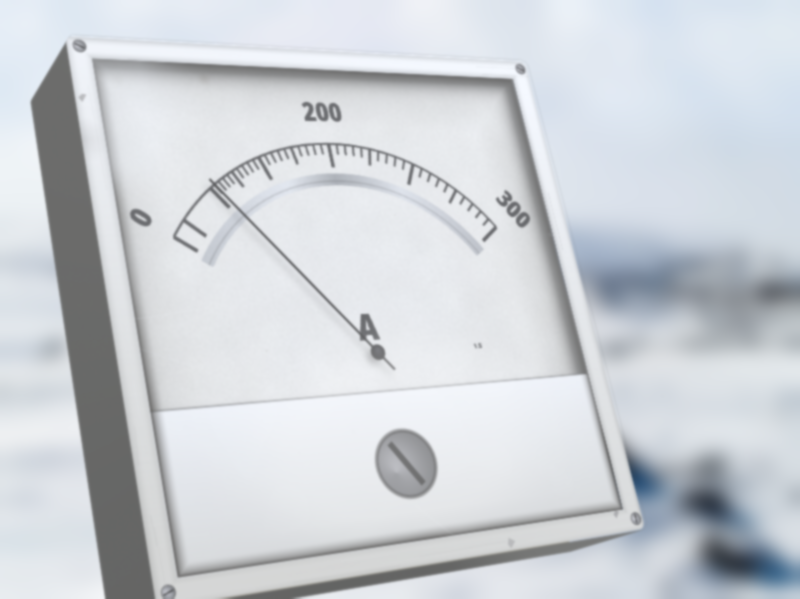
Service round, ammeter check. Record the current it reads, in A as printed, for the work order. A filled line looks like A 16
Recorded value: A 100
